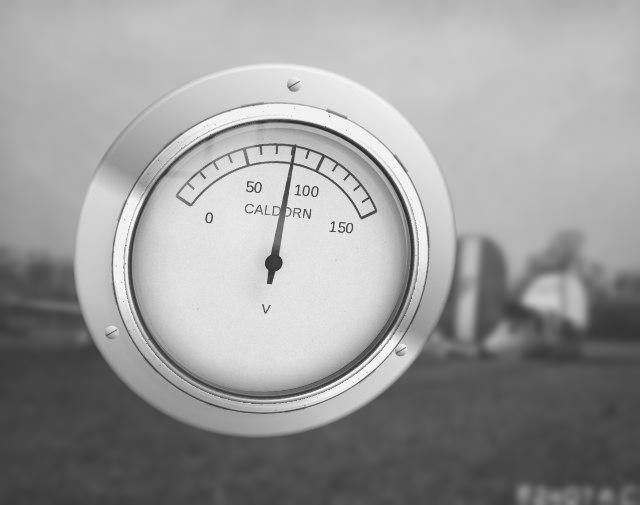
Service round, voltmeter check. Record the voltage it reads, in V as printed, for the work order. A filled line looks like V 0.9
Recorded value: V 80
